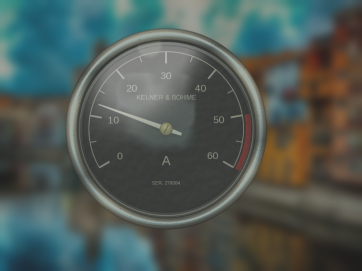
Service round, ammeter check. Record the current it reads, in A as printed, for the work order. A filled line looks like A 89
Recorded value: A 12.5
